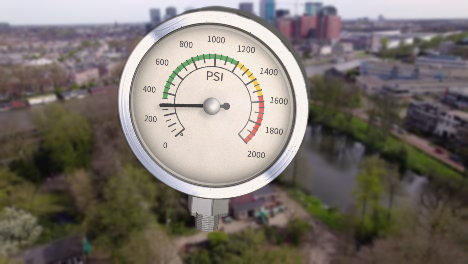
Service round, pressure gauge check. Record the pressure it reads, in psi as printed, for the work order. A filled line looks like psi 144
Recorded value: psi 300
